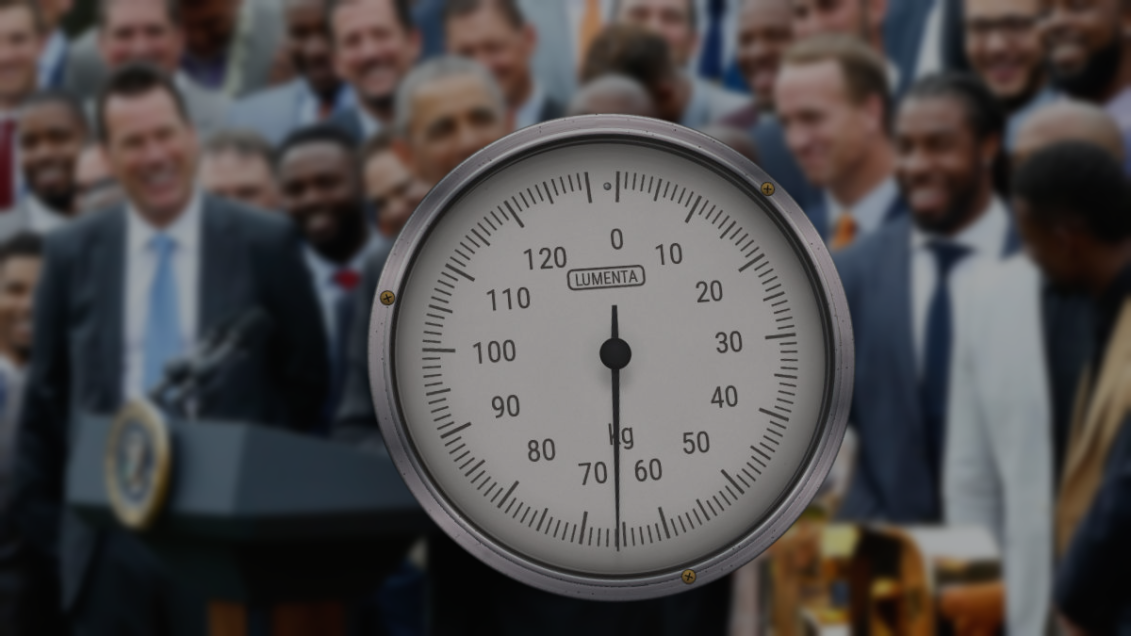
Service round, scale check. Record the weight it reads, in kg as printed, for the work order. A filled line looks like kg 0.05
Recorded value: kg 66
